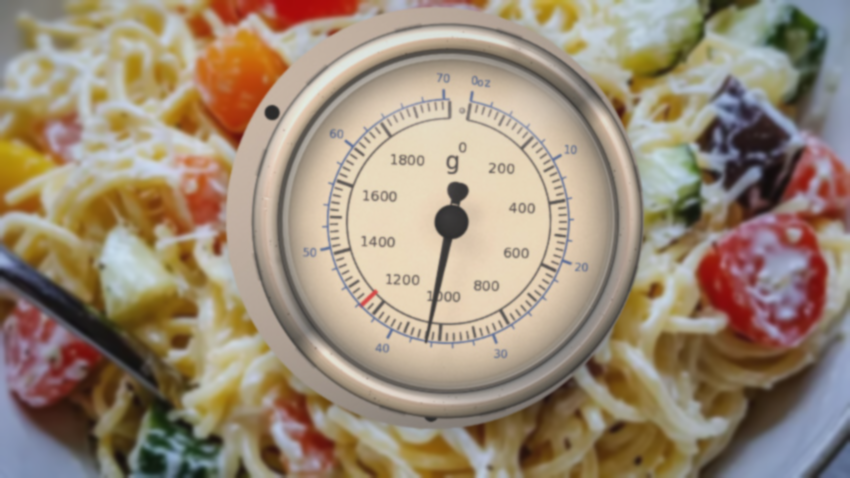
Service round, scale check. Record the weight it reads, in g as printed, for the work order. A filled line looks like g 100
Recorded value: g 1040
